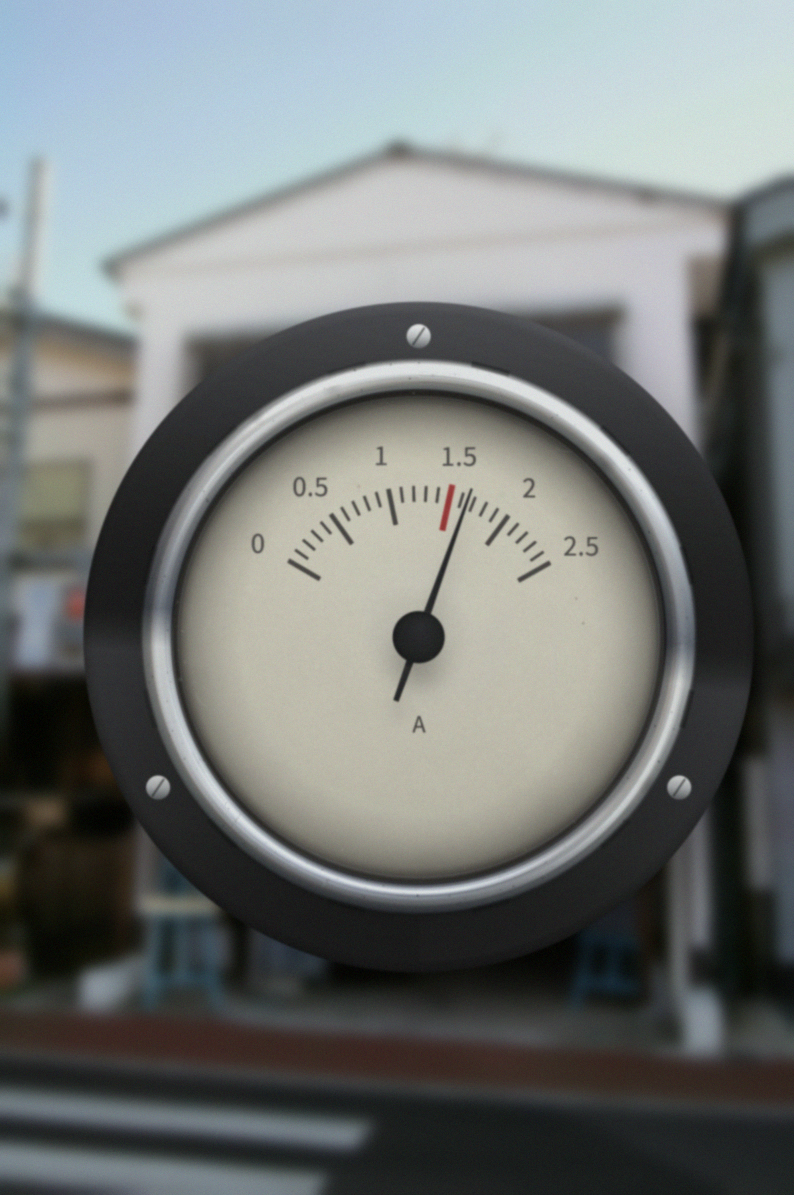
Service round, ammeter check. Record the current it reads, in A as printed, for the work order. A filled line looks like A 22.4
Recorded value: A 1.65
